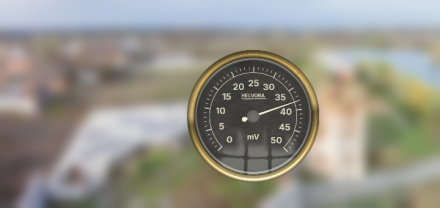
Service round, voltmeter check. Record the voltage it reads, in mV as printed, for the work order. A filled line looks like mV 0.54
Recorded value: mV 38
